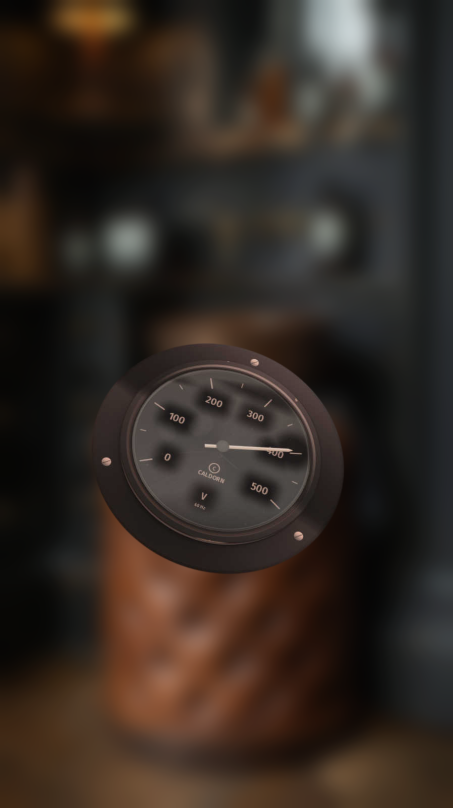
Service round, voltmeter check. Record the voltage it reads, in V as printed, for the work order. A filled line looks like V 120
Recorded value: V 400
